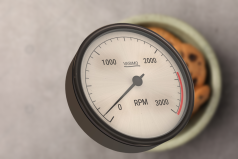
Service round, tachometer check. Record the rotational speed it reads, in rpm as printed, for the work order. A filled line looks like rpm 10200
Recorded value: rpm 100
